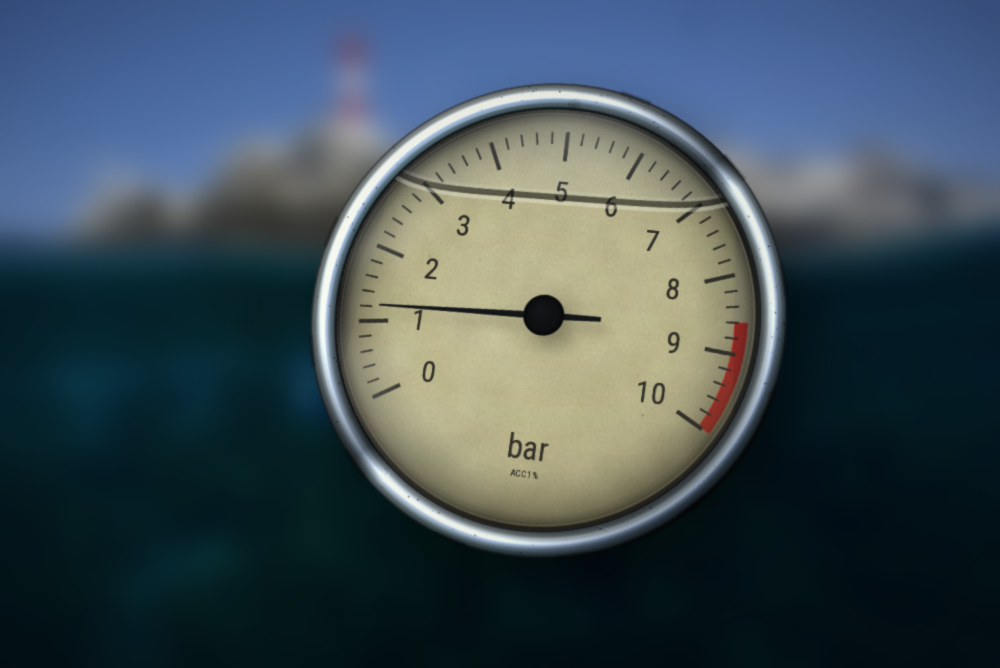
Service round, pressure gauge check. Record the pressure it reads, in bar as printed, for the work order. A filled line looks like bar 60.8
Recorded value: bar 1.2
